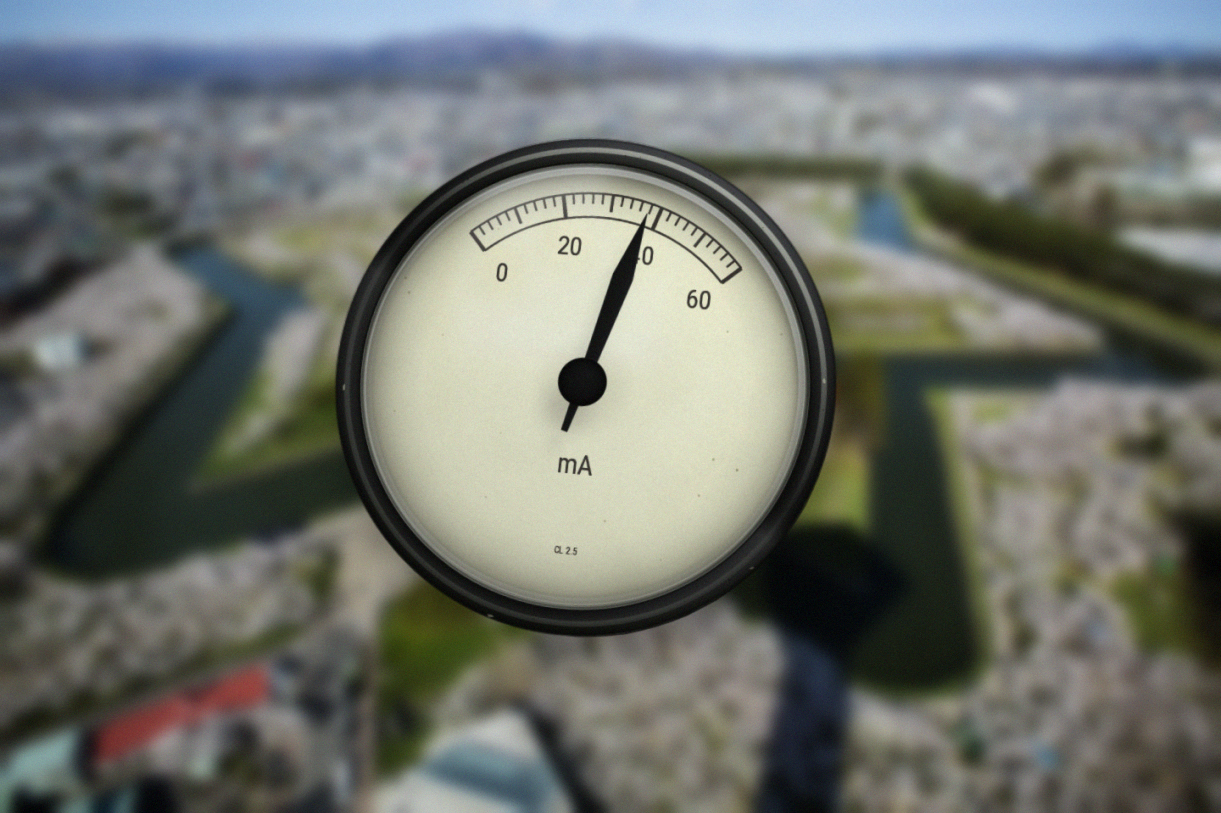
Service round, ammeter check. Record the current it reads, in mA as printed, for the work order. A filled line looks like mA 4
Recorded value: mA 38
